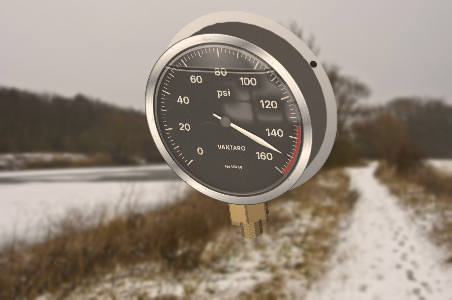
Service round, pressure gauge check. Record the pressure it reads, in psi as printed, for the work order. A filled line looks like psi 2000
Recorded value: psi 150
